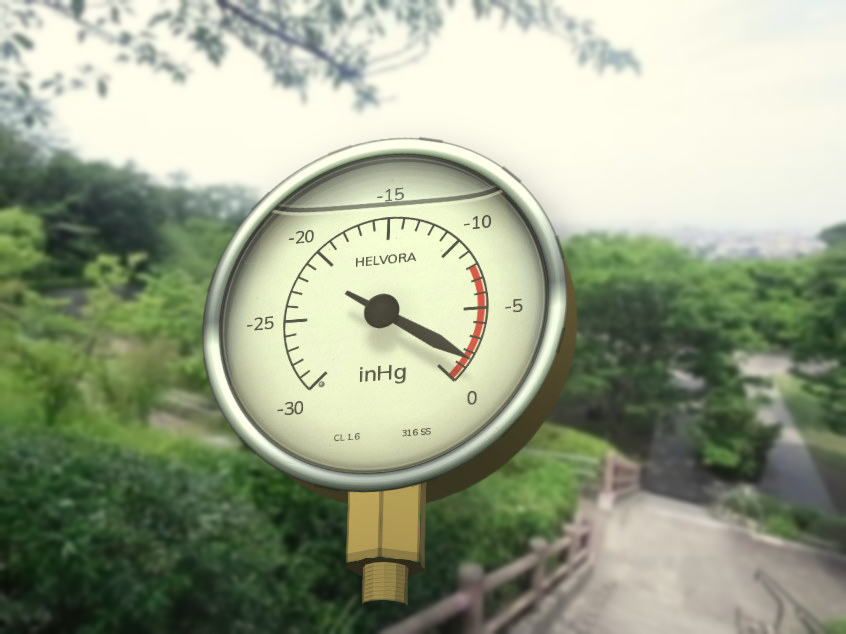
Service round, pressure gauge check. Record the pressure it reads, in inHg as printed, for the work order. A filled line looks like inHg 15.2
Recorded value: inHg -1.5
